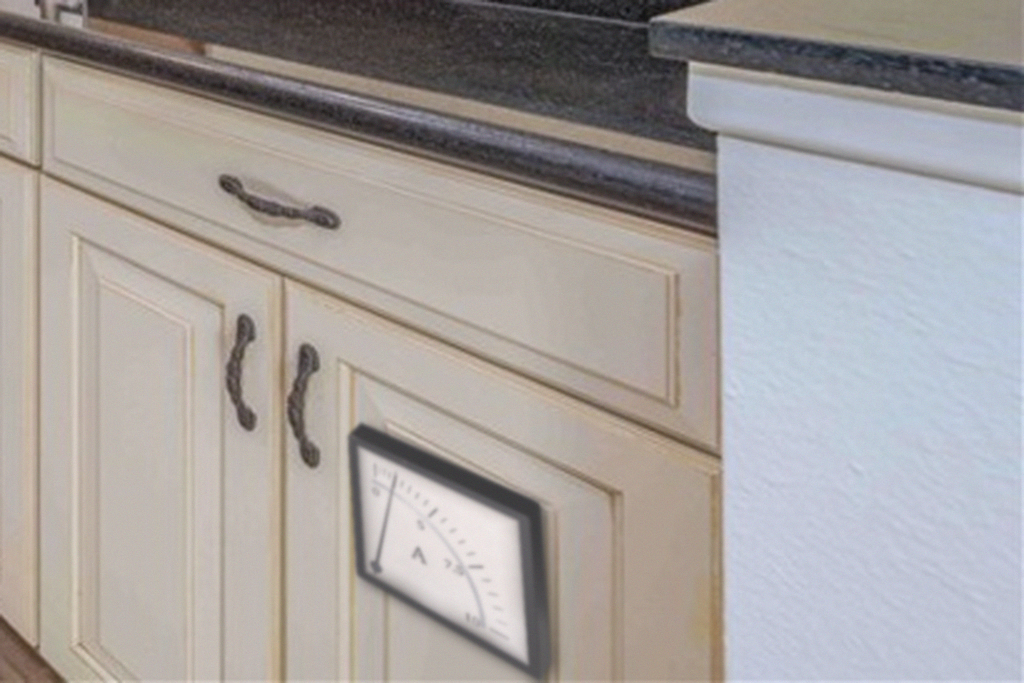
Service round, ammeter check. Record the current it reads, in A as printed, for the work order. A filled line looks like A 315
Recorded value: A 2.5
